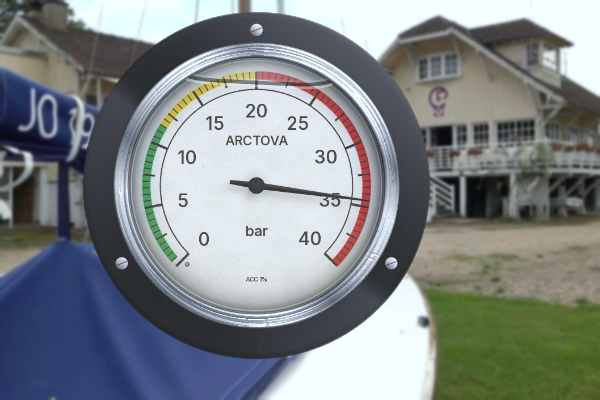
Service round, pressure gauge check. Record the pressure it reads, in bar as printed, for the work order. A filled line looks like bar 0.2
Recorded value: bar 34.5
